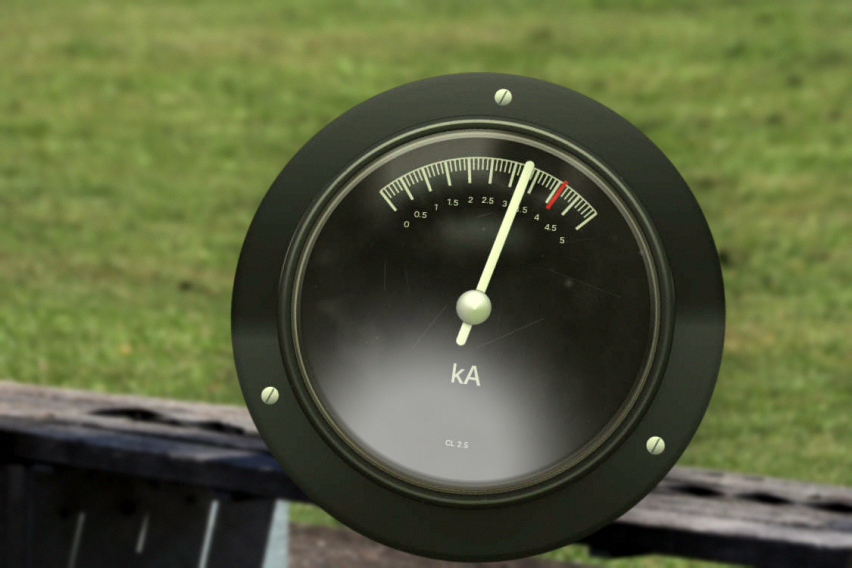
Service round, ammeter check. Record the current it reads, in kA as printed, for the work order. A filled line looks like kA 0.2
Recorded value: kA 3.3
